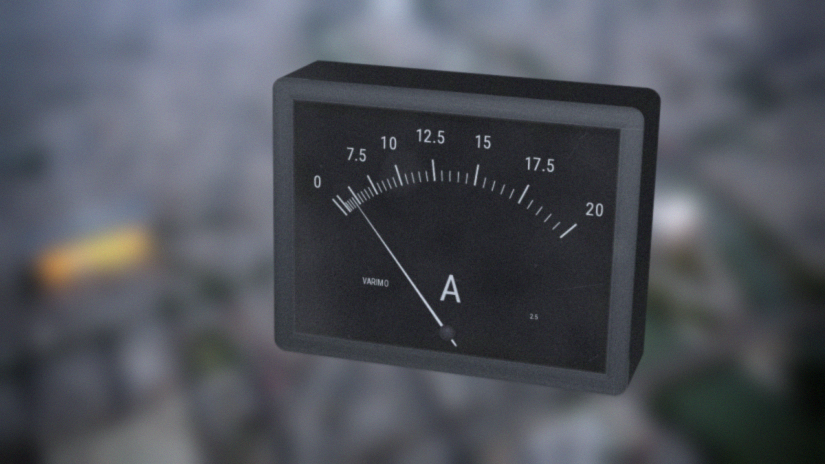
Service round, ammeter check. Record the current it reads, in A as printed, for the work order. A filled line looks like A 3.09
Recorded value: A 5
